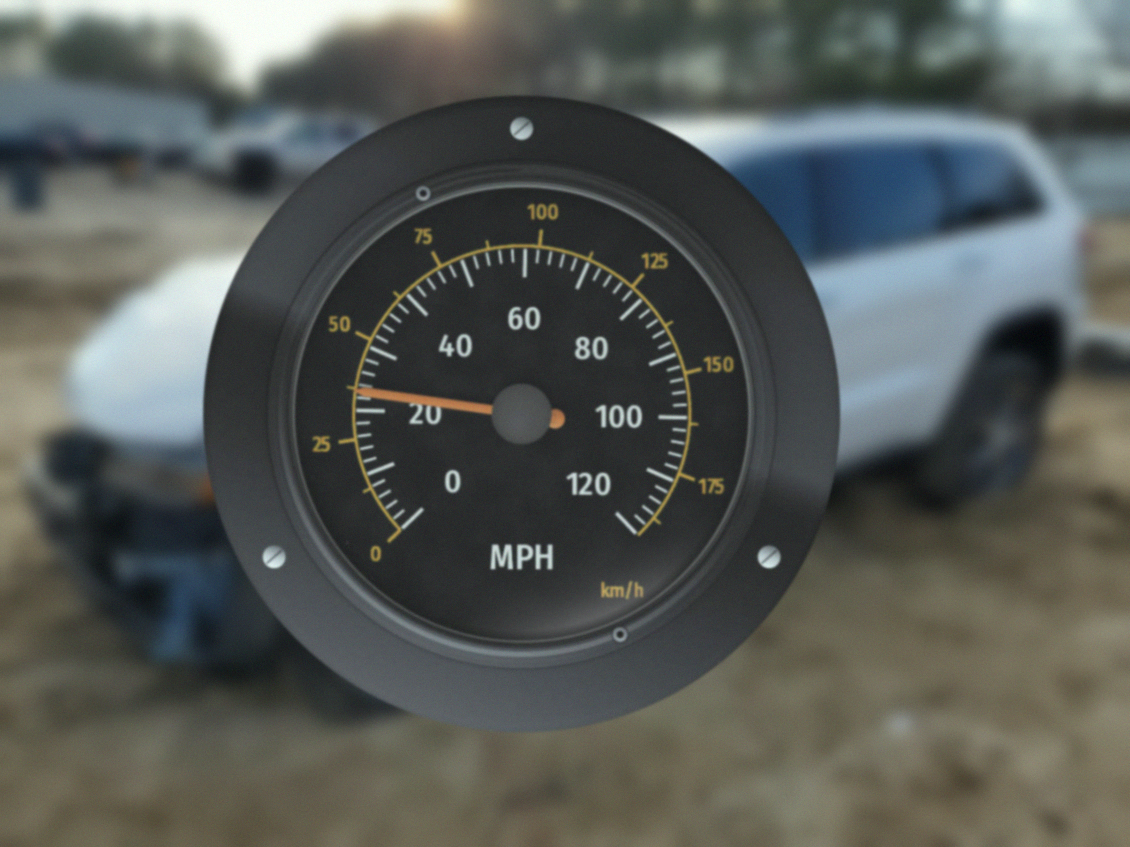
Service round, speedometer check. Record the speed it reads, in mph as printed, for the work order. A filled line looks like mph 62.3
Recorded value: mph 23
